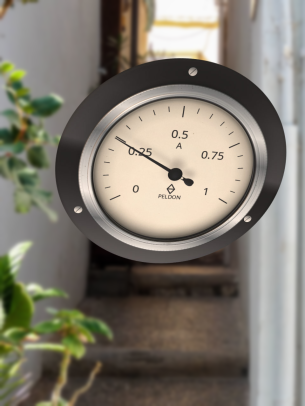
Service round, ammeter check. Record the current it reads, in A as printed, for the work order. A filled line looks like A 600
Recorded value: A 0.25
